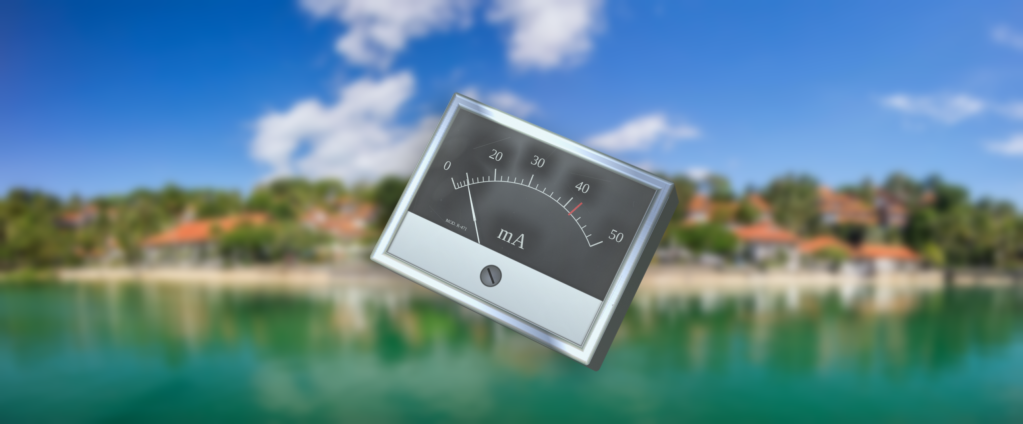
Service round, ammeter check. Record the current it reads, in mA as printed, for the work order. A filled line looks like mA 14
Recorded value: mA 10
